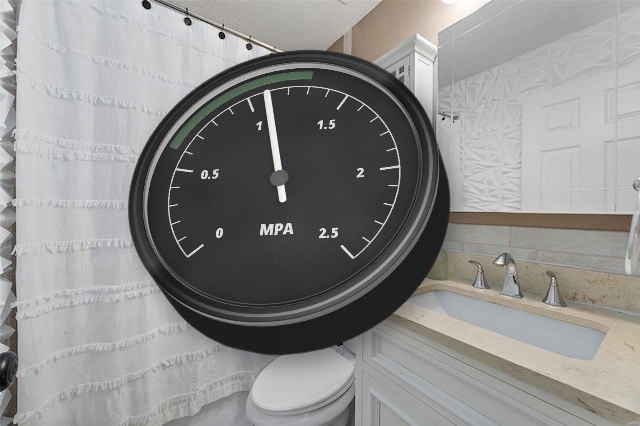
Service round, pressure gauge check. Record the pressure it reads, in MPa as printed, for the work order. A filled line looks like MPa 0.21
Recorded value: MPa 1.1
